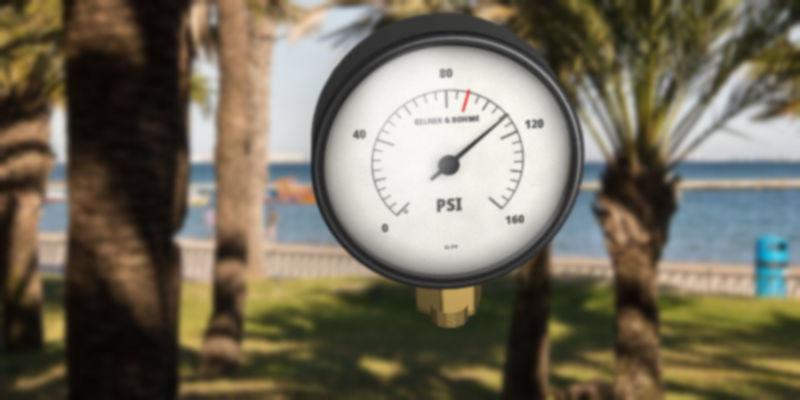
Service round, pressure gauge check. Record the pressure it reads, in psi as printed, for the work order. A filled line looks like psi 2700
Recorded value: psi 110
